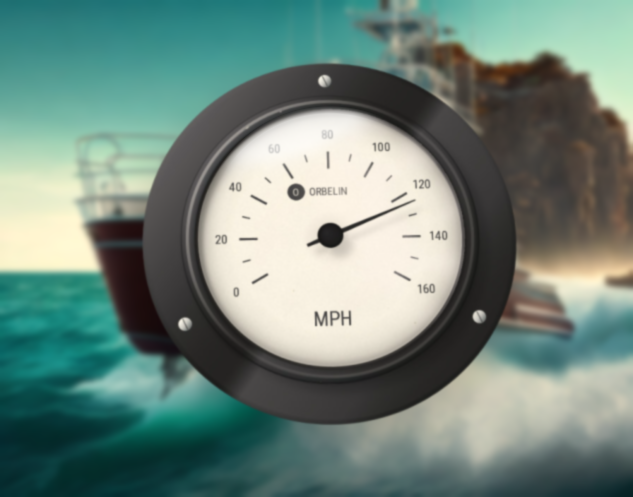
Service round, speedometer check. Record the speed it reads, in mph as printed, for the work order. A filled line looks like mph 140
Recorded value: mph 125
